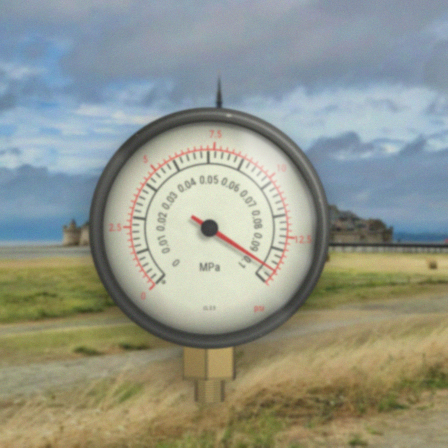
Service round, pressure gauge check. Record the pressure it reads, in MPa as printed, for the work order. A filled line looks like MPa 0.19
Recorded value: MPa 0.096
